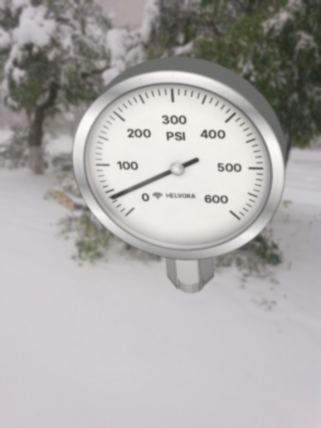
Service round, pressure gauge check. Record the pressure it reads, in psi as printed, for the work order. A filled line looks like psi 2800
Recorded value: psi 40
